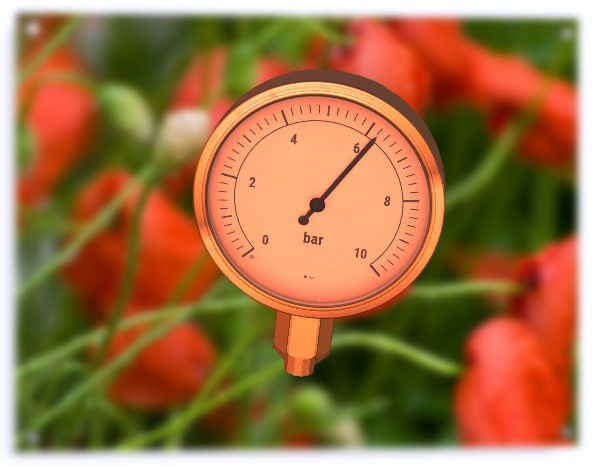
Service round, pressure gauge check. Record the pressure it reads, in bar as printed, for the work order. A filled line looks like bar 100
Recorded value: bar 6.2
